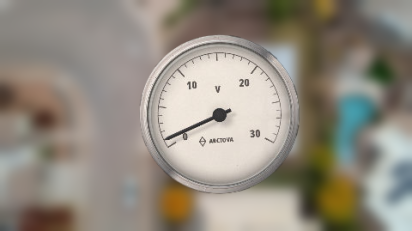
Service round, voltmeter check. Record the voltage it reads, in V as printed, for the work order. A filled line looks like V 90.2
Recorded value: V 1
